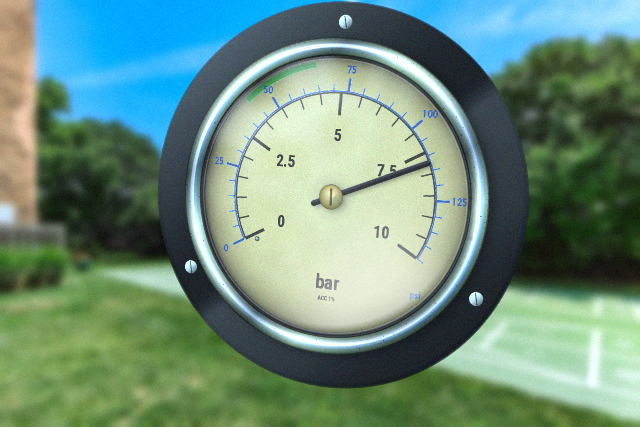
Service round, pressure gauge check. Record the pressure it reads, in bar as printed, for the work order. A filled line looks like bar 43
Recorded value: bar 7.75
